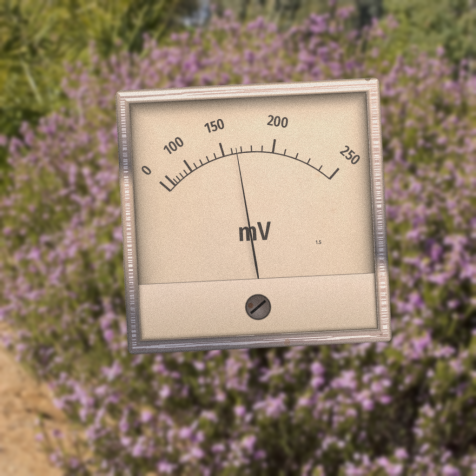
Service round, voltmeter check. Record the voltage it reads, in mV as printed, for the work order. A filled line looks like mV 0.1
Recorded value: mV 165
